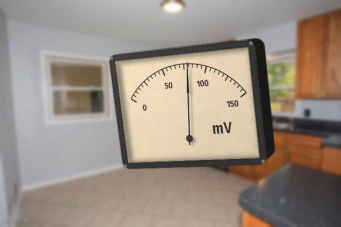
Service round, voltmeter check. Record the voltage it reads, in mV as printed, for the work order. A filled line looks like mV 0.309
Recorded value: mV 80
